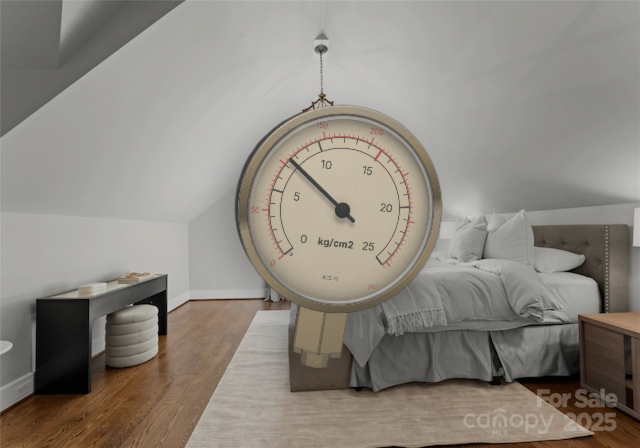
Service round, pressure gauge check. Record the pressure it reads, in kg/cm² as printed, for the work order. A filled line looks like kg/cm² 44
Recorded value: kg/cm² 7.5
